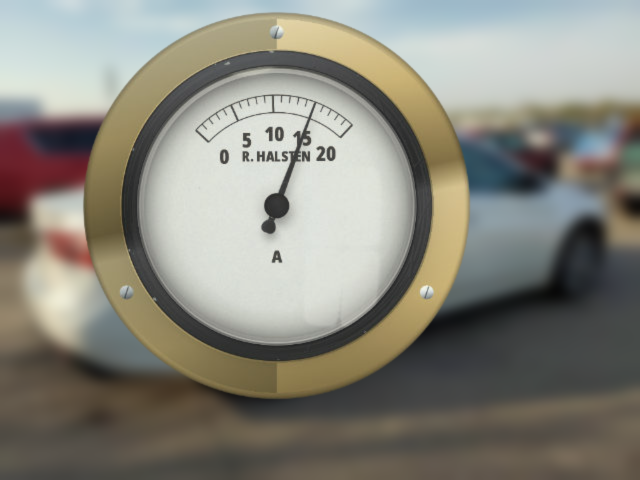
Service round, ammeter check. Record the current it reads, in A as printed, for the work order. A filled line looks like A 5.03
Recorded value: A 15
